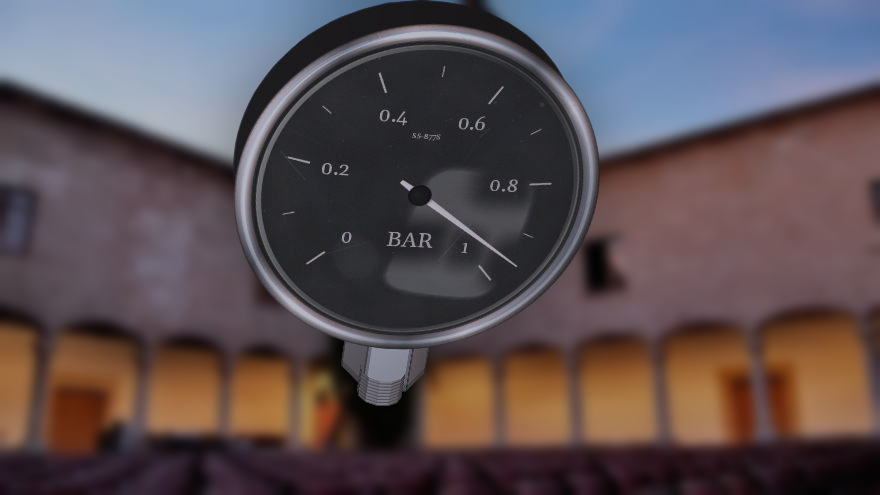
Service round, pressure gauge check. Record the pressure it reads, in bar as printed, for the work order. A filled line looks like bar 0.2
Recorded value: bar 0.95
